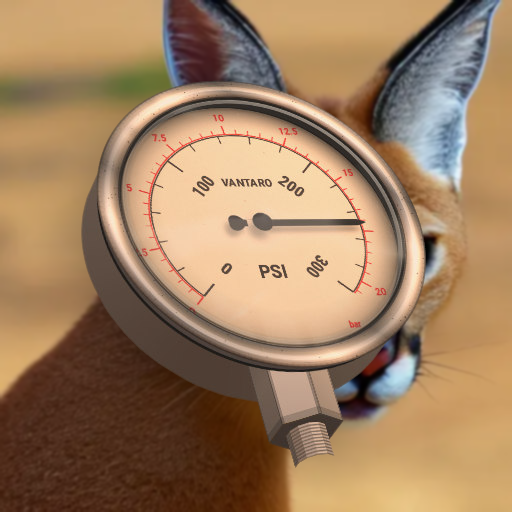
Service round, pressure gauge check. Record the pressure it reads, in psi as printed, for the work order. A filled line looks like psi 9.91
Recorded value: psi 250
